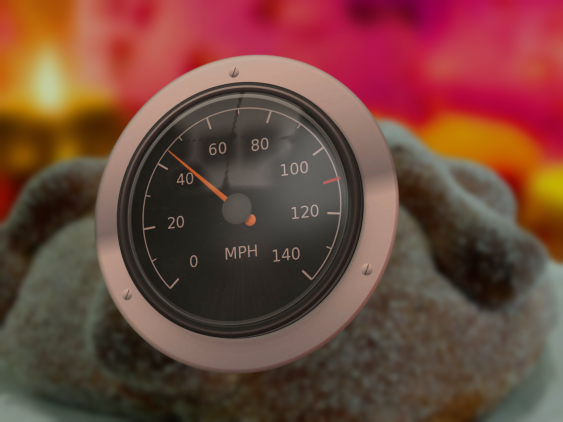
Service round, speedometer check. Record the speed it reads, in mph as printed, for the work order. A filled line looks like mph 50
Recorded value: mph 45
